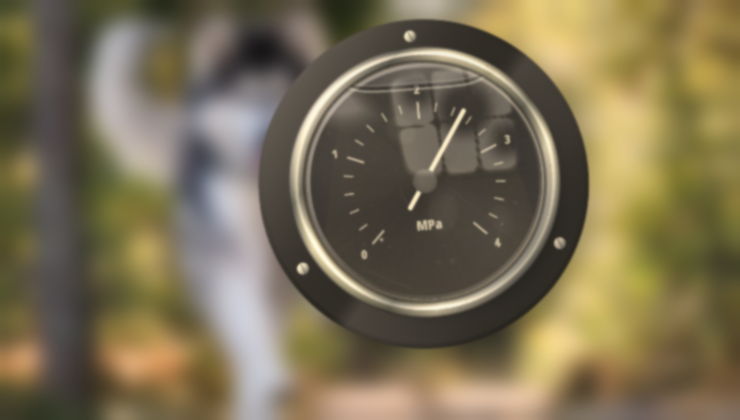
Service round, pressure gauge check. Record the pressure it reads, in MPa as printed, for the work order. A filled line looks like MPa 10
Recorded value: MPa 2.5
